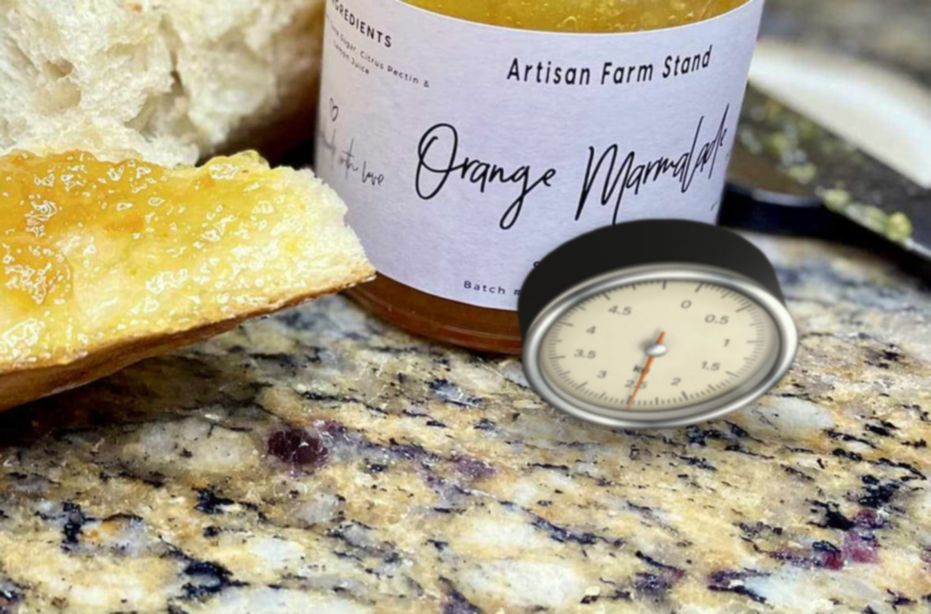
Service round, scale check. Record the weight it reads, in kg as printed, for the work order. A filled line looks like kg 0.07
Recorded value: kg 2.5
